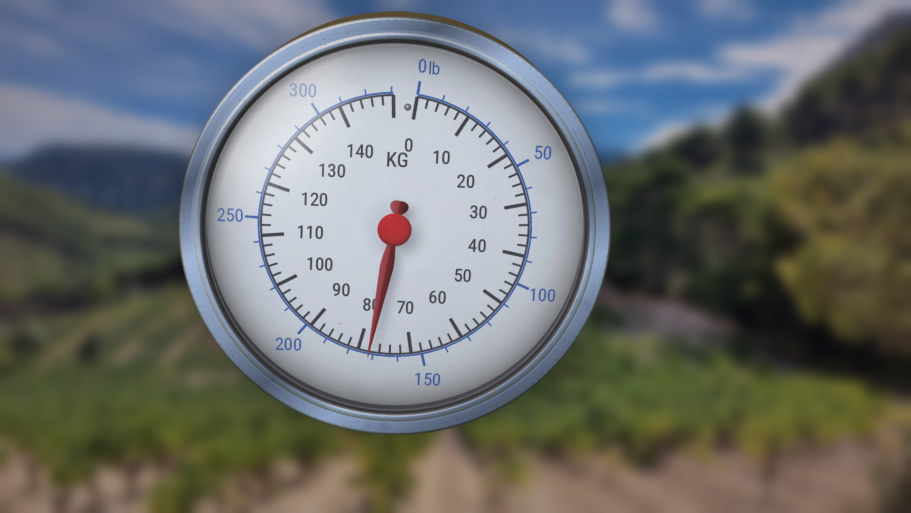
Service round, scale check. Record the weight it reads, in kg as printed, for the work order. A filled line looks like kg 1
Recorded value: kg 78
